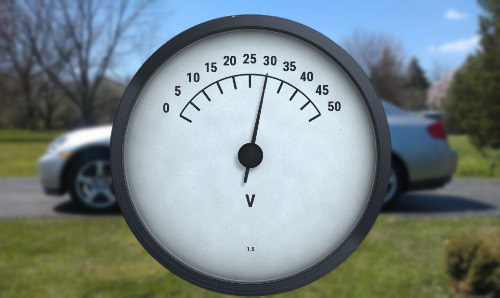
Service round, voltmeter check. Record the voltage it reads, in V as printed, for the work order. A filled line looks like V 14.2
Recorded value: V 30
